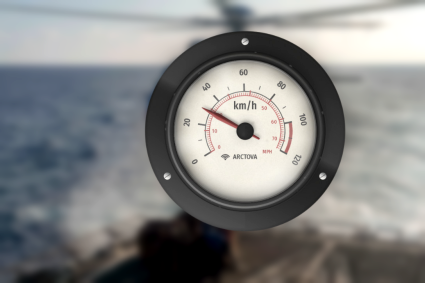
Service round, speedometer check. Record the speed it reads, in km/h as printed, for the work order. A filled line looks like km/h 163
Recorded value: km/h 30
